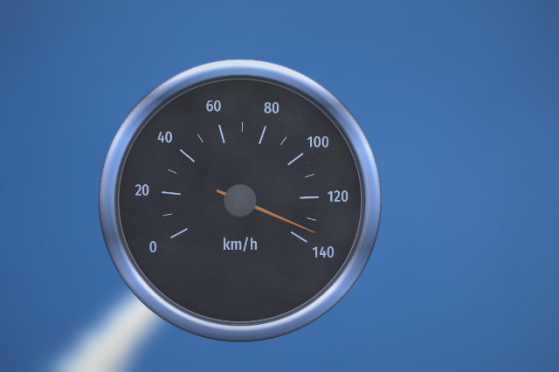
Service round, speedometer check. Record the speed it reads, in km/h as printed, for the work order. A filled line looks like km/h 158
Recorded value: km/h 135
